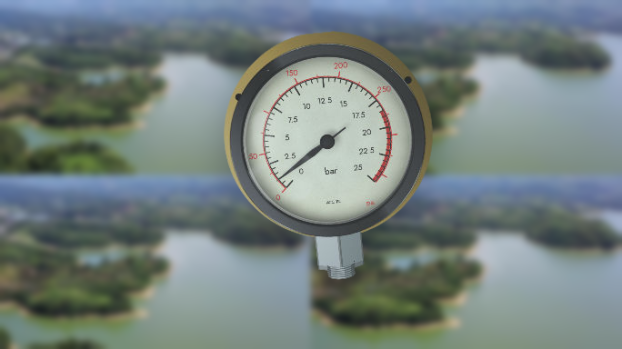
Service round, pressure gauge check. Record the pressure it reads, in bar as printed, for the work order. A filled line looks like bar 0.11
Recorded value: bar 1
